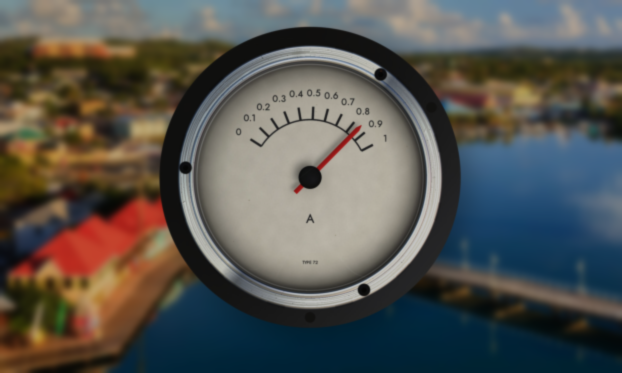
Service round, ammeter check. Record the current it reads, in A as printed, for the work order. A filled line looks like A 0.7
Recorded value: A 0.85
